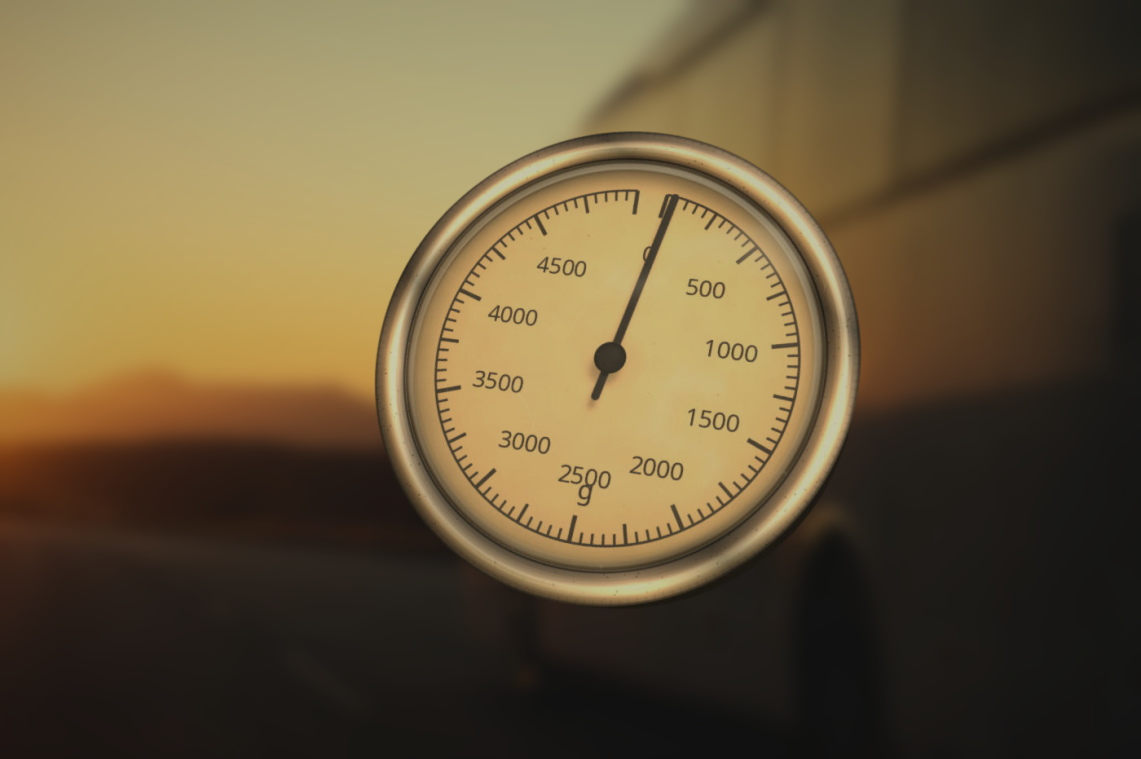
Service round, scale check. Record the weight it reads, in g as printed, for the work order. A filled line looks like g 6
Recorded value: g 50
